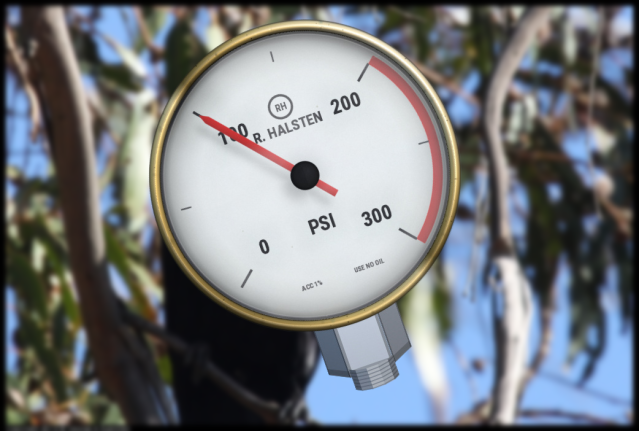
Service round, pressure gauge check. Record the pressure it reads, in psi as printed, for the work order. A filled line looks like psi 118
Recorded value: psi 100
